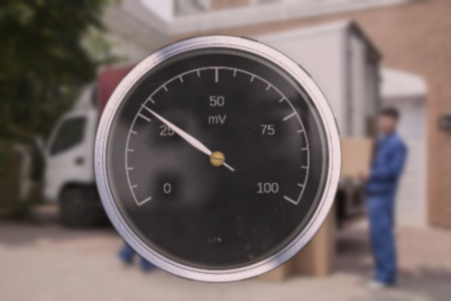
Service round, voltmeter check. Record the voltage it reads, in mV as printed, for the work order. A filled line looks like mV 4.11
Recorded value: mV 27.5
